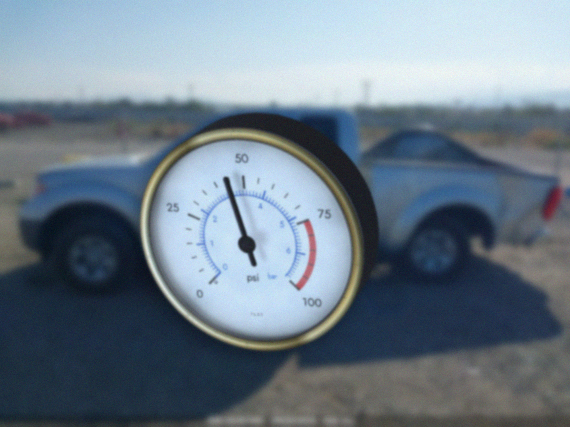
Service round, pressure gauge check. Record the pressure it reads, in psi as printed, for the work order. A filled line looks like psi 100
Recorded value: psi 45
